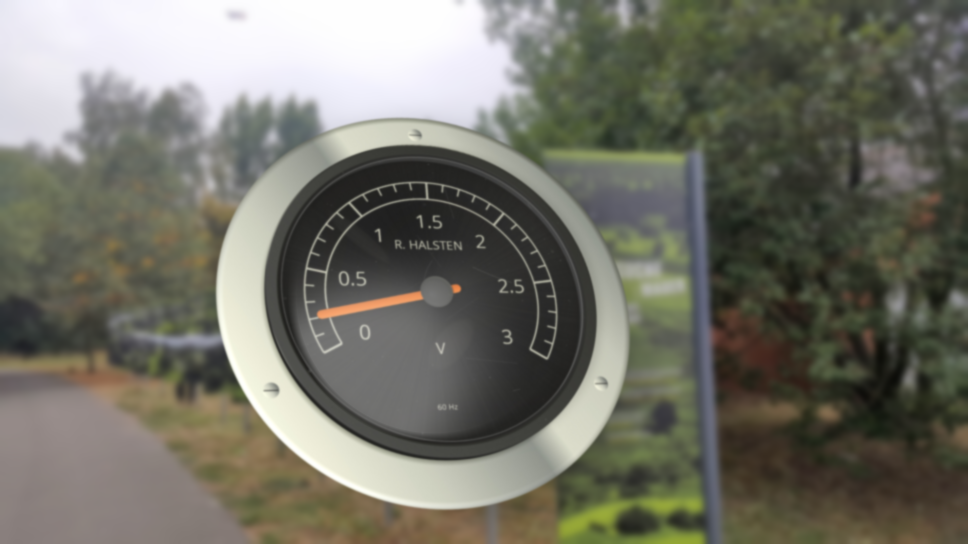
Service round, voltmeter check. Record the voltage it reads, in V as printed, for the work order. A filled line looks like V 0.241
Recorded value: V 0.2
